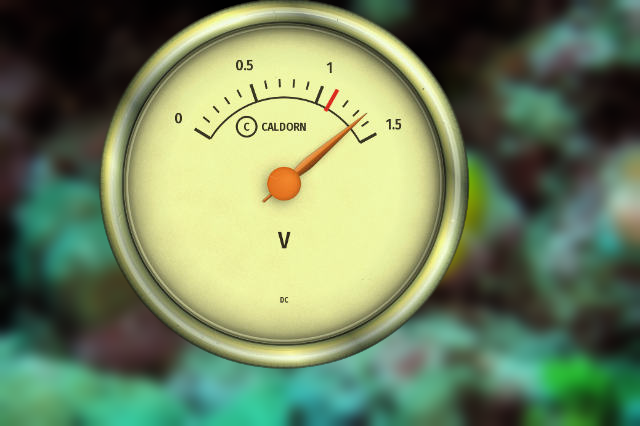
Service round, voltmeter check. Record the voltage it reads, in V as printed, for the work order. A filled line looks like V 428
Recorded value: V 1.35
